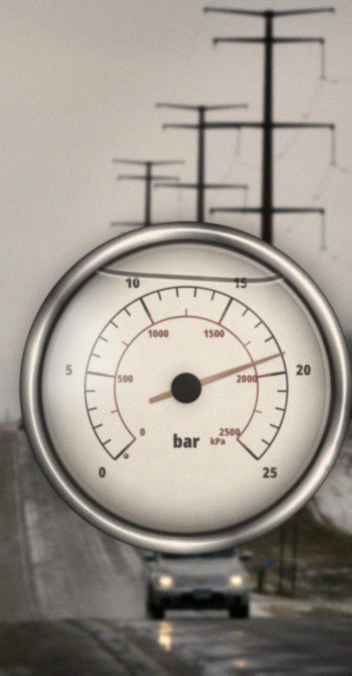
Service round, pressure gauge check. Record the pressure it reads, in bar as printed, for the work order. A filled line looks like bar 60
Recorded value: bar 19
